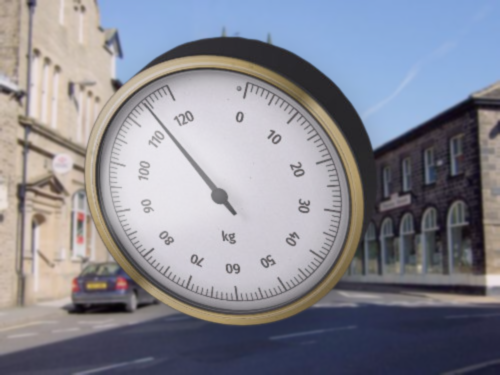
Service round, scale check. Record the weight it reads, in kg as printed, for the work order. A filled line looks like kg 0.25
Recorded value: kg 115
